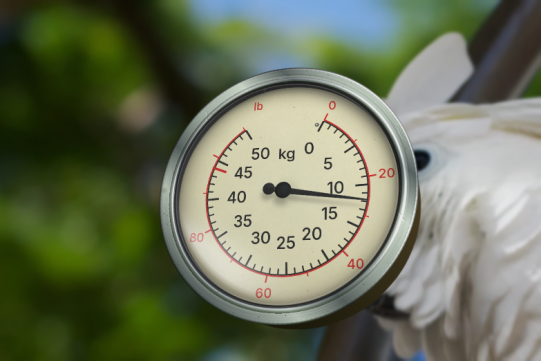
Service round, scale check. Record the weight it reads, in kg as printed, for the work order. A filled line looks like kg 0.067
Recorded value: kg 12
